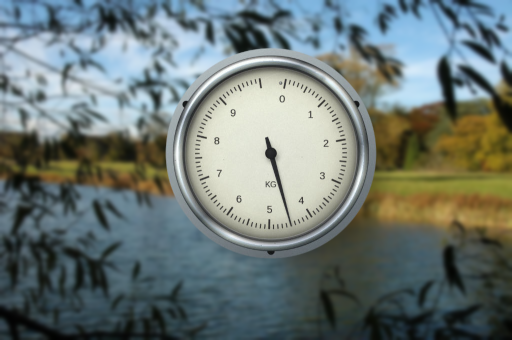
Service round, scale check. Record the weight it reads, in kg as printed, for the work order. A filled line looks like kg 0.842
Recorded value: kg 4.5
